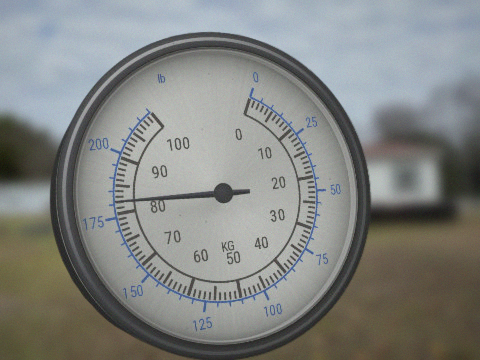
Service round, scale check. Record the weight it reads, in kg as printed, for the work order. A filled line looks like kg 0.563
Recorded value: kg 82
